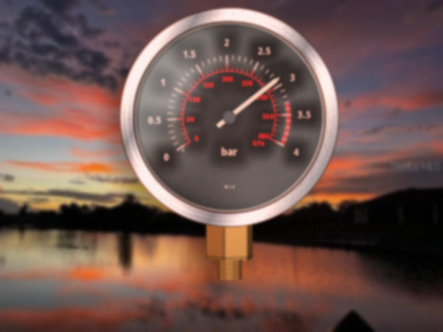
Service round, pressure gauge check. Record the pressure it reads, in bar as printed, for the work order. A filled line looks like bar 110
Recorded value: bar 2.9
